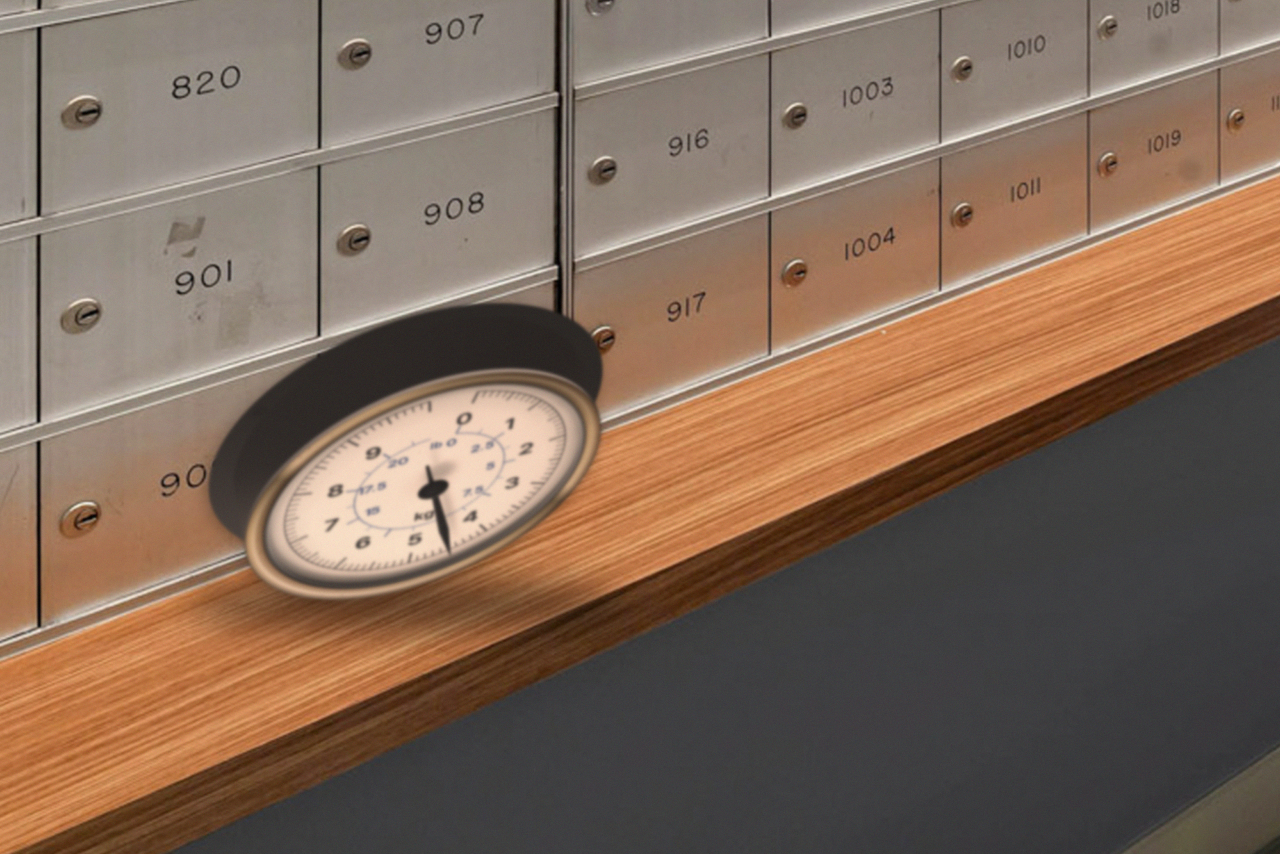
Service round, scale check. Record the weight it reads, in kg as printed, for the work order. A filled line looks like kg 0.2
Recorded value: kg 4.5
